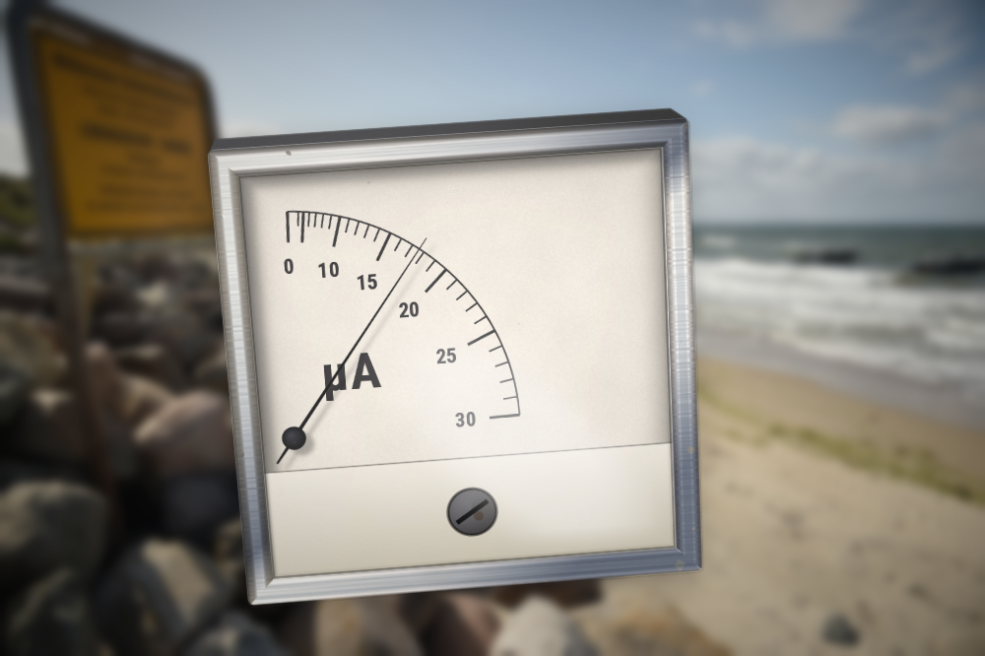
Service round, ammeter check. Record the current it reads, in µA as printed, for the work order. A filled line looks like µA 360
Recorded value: µA 17.5
